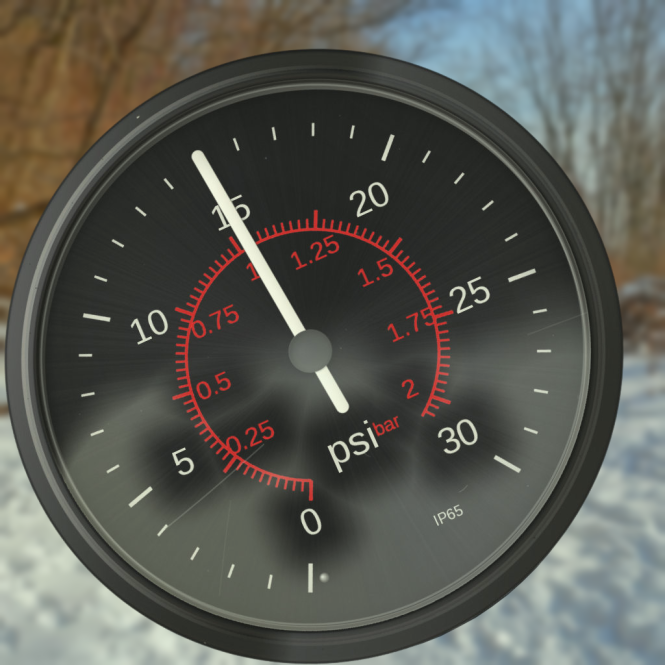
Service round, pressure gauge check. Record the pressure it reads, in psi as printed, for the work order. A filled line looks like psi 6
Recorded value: psi 15
